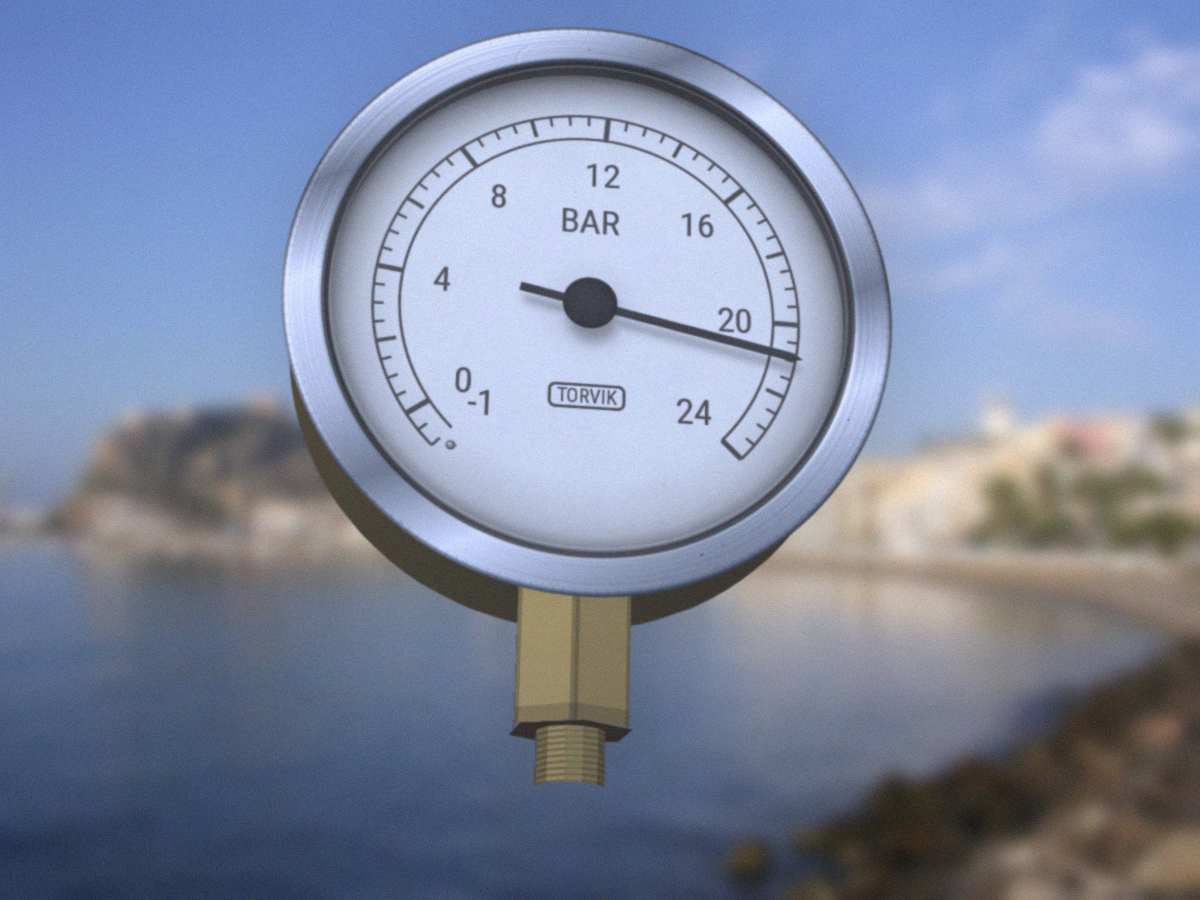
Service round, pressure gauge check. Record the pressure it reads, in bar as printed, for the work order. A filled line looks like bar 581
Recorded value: bar 21
